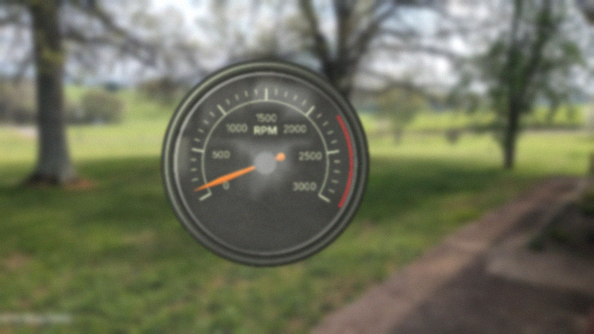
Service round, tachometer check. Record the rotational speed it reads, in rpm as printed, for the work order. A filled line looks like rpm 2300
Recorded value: rpm 100
